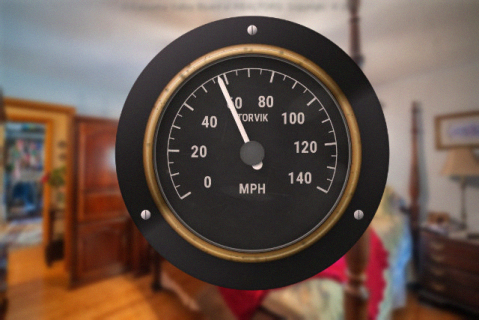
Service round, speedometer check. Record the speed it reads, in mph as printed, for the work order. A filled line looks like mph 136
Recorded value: mph 57.5
